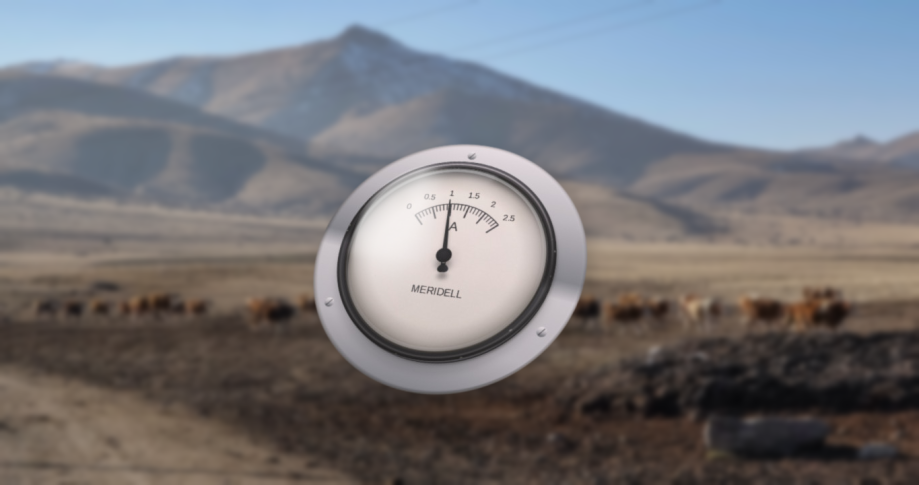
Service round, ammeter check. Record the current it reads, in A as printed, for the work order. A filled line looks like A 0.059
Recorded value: A 1
